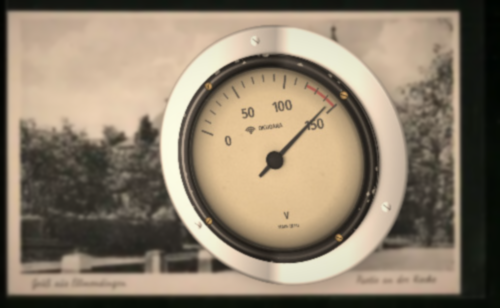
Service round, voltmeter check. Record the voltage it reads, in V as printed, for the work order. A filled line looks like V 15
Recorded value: V 145
